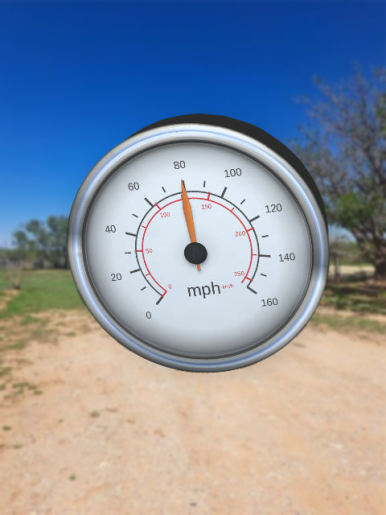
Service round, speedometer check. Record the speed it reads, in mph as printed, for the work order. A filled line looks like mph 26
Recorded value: mph 80
